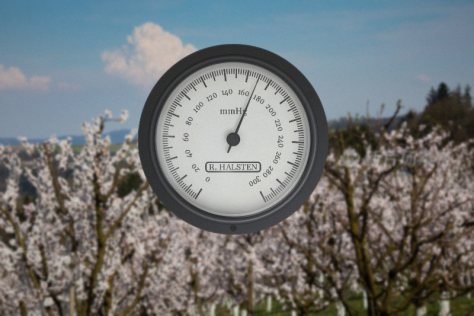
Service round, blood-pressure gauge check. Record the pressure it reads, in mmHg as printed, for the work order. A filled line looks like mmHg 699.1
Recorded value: mmHg 170
